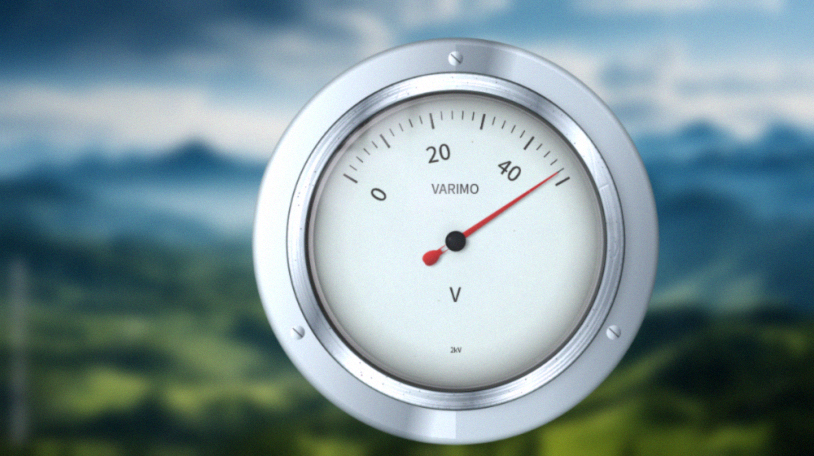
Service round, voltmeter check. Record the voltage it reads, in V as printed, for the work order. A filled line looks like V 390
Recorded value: V 48
